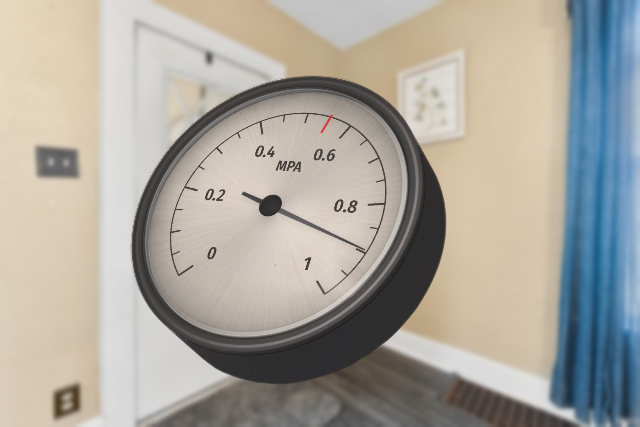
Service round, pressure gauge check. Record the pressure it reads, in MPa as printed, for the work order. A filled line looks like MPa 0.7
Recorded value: MPa 0.9
